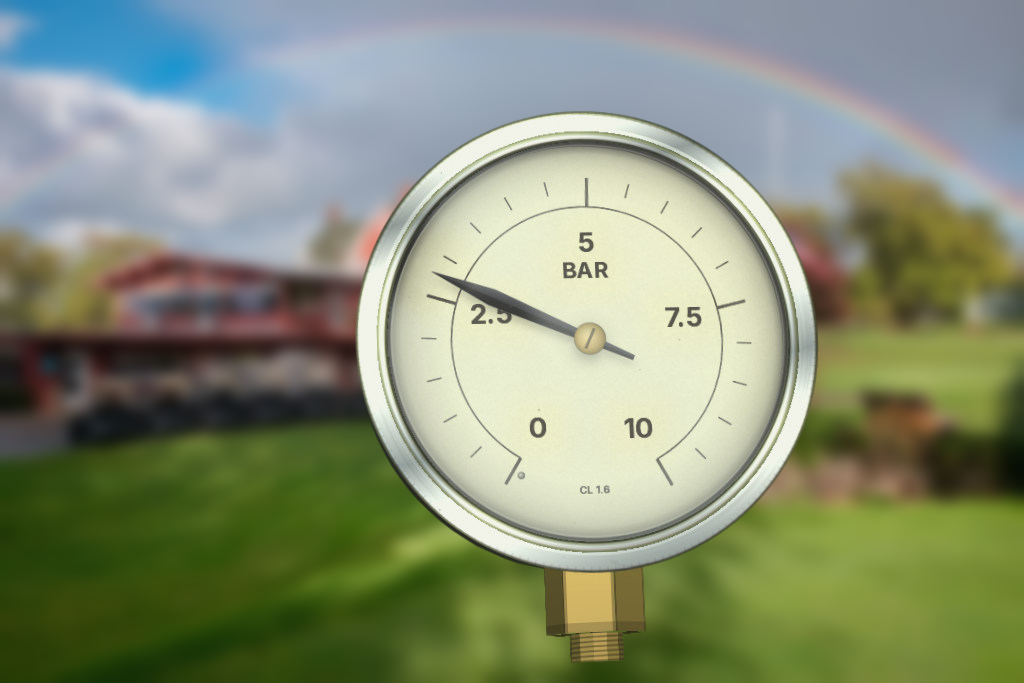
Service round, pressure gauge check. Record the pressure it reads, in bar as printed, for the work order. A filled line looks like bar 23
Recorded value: bar 2.75
